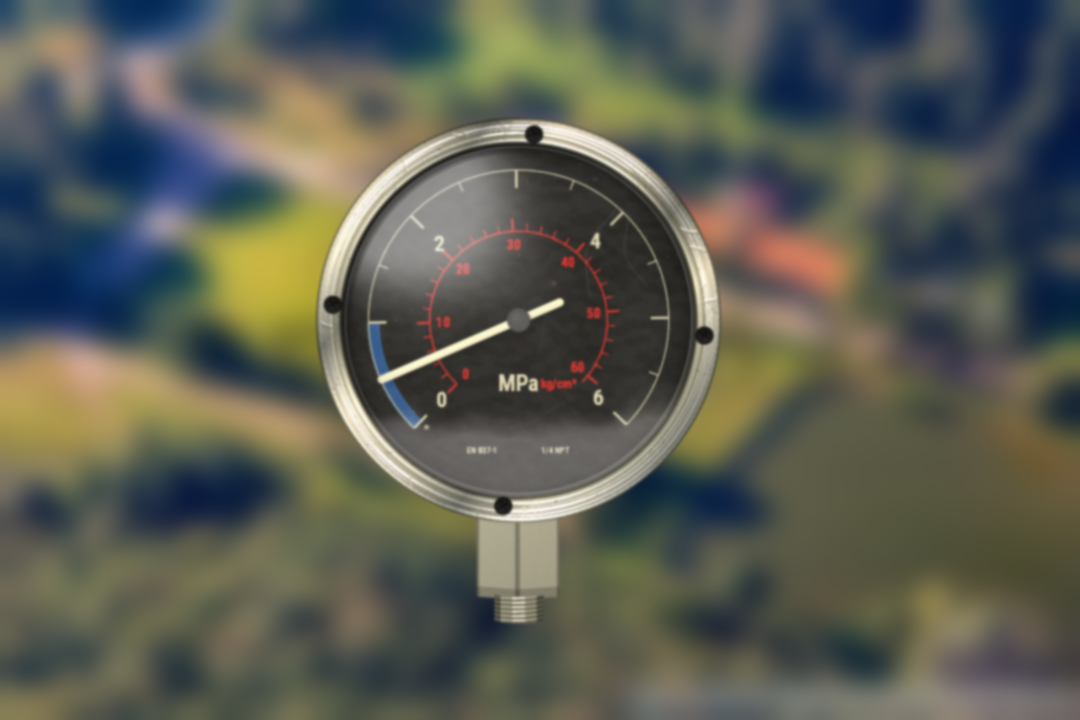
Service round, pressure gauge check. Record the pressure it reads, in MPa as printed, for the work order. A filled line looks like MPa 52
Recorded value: MPa 0.5
